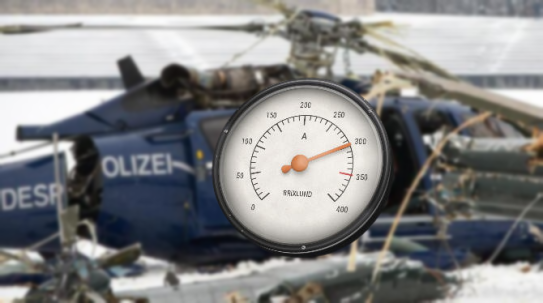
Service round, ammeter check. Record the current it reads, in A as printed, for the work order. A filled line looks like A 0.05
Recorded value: A 300
